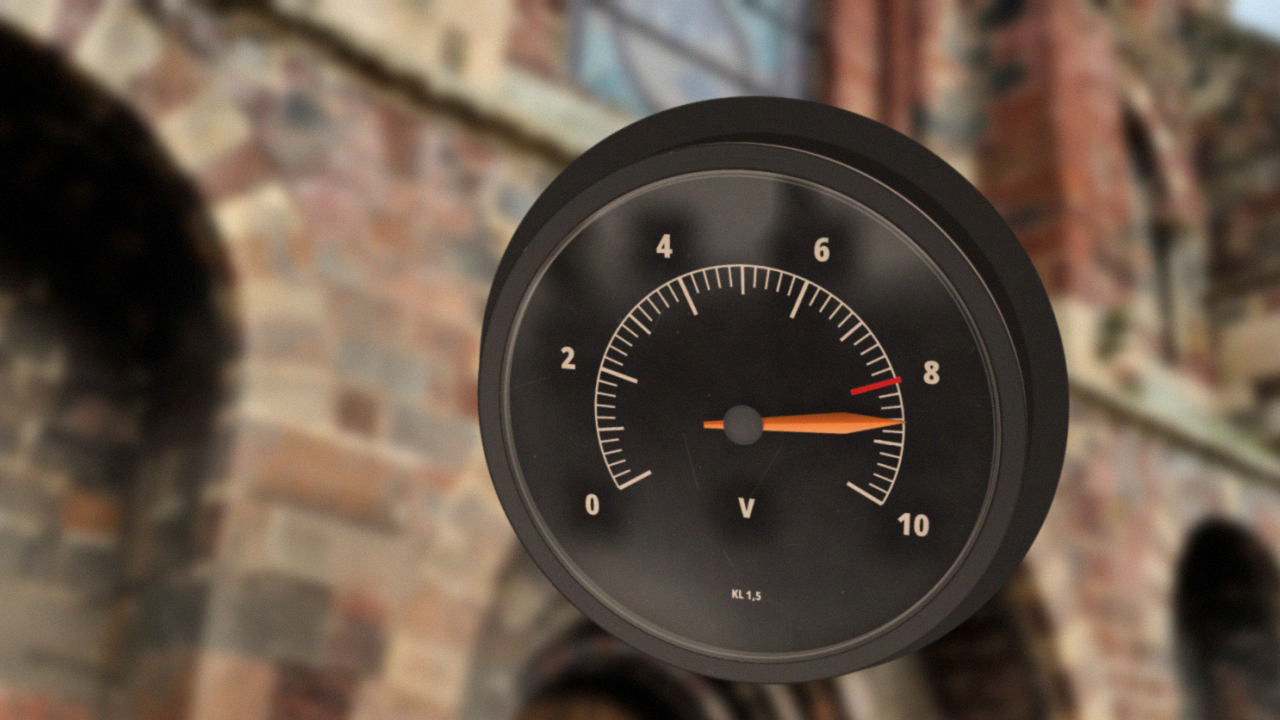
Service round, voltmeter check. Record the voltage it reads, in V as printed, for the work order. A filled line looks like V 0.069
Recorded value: V 8.6
